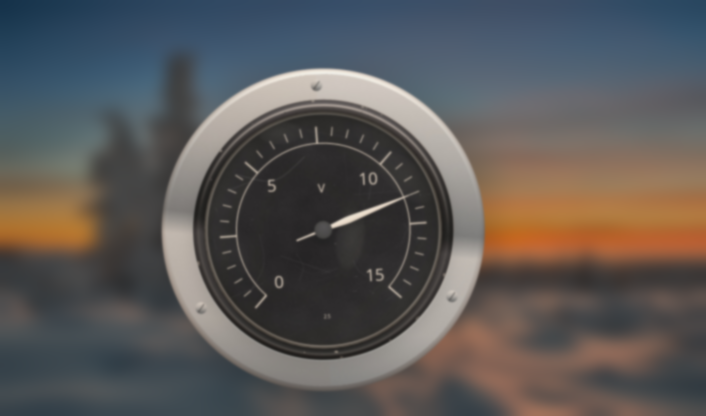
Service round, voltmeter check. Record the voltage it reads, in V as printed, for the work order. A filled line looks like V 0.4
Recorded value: V 11.5
